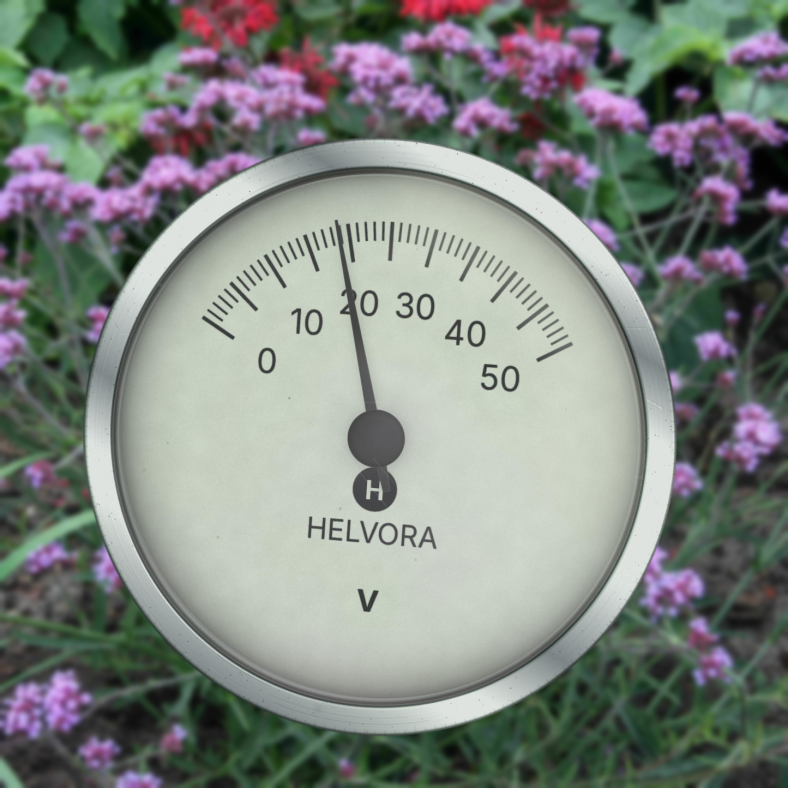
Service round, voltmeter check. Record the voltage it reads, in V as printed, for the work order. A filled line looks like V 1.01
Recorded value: V 19
